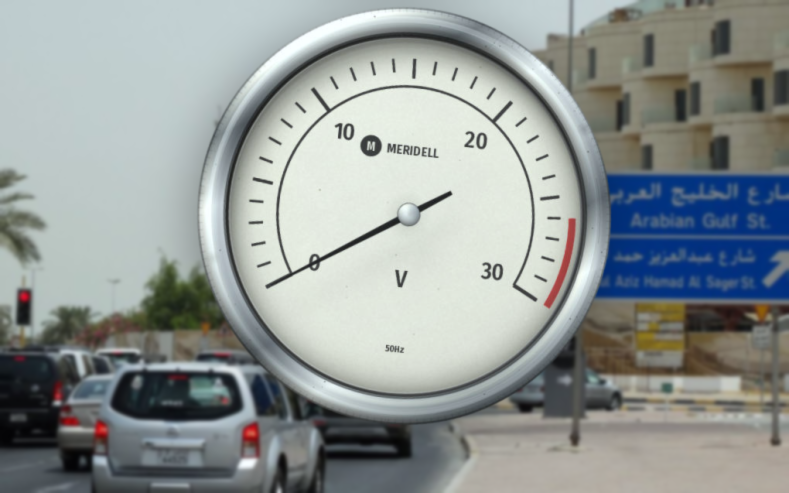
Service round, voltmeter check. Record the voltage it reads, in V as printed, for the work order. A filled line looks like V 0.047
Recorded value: V 0
